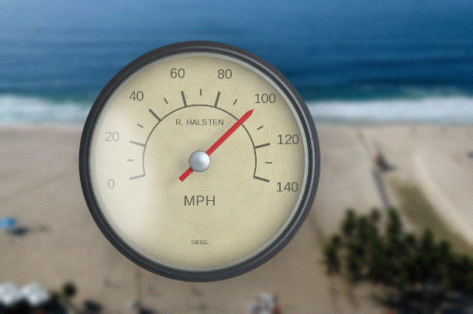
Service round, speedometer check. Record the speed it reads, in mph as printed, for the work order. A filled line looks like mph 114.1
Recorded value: mph 100
